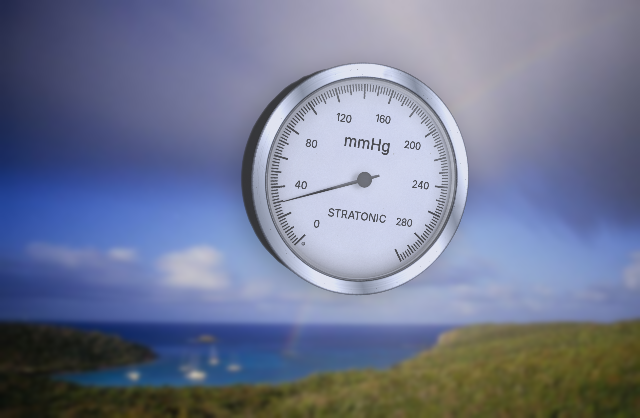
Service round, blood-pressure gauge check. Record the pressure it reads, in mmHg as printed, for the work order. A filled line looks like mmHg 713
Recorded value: mmHg 30
